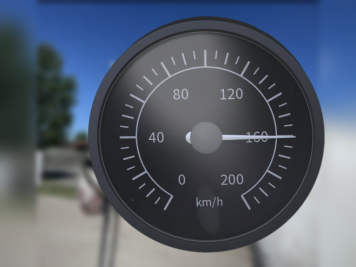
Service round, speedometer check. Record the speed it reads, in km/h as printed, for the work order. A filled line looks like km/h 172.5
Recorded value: km/h 160
